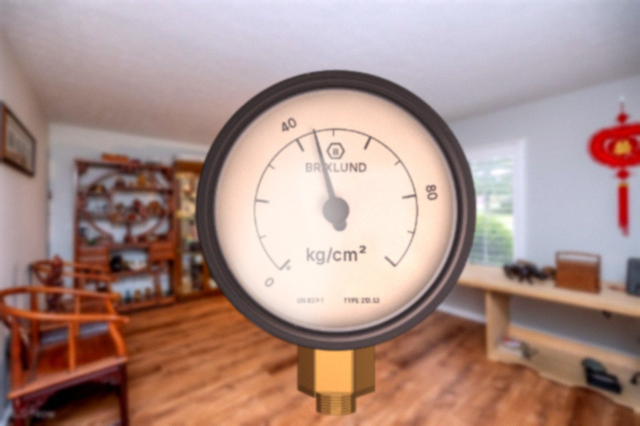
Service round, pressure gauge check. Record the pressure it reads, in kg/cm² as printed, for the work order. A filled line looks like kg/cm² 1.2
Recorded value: kg/cm² 45
